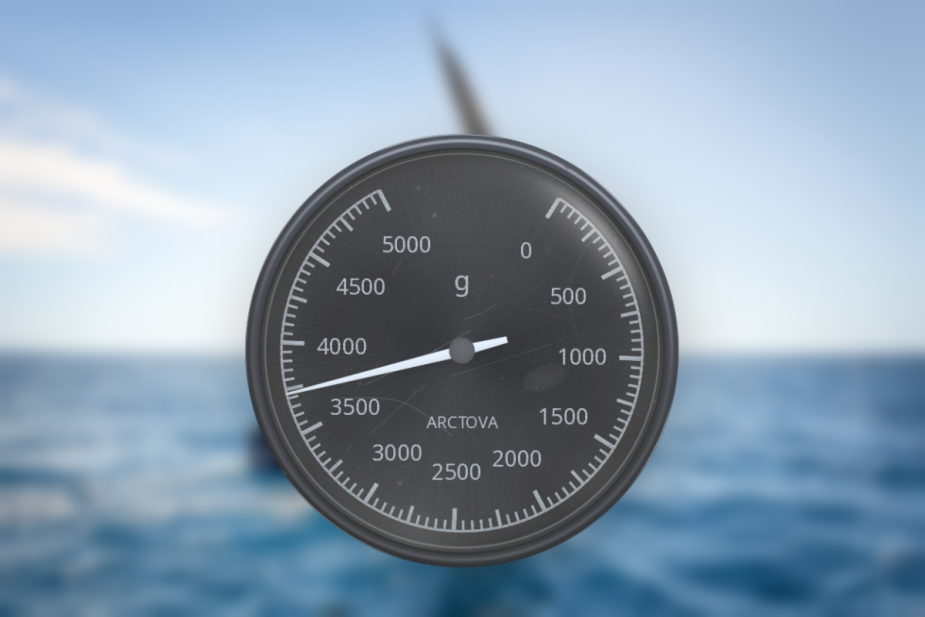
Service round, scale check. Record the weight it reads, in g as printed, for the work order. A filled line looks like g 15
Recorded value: g 3725
